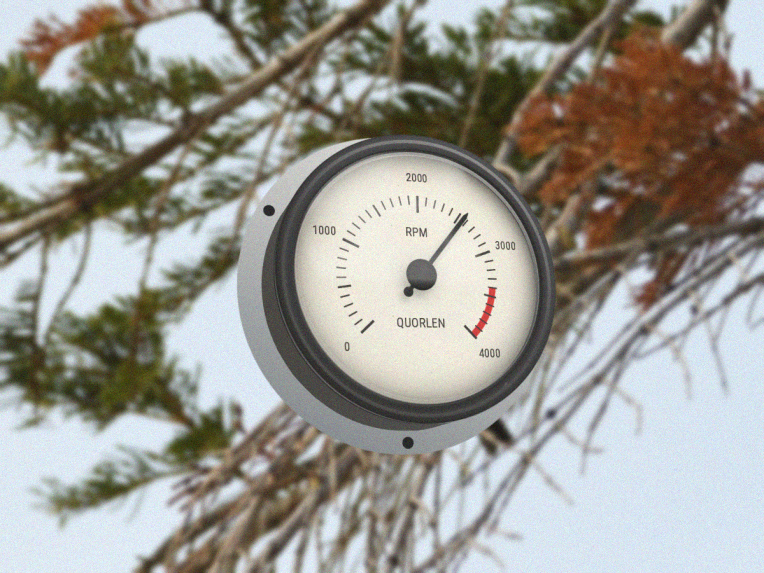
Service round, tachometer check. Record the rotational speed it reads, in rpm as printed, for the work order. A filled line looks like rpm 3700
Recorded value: rpm 2550
